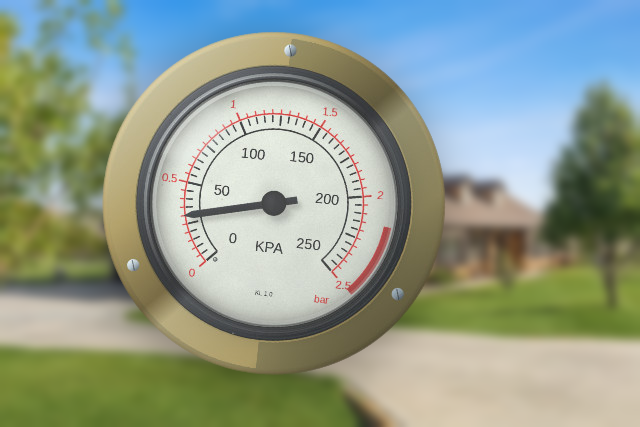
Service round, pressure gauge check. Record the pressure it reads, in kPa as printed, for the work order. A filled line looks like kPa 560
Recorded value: kPa 30
